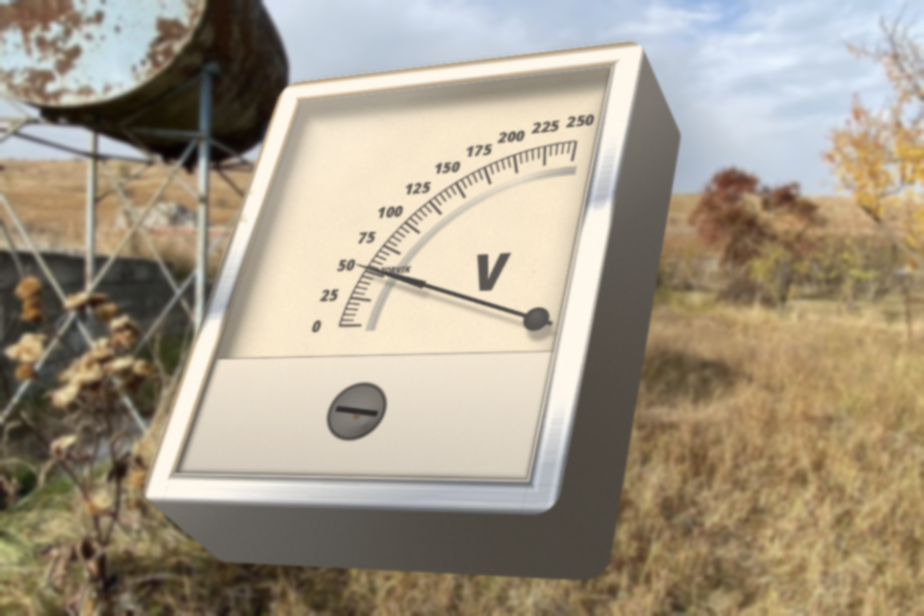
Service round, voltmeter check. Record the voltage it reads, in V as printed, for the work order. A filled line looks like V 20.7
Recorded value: V 50
